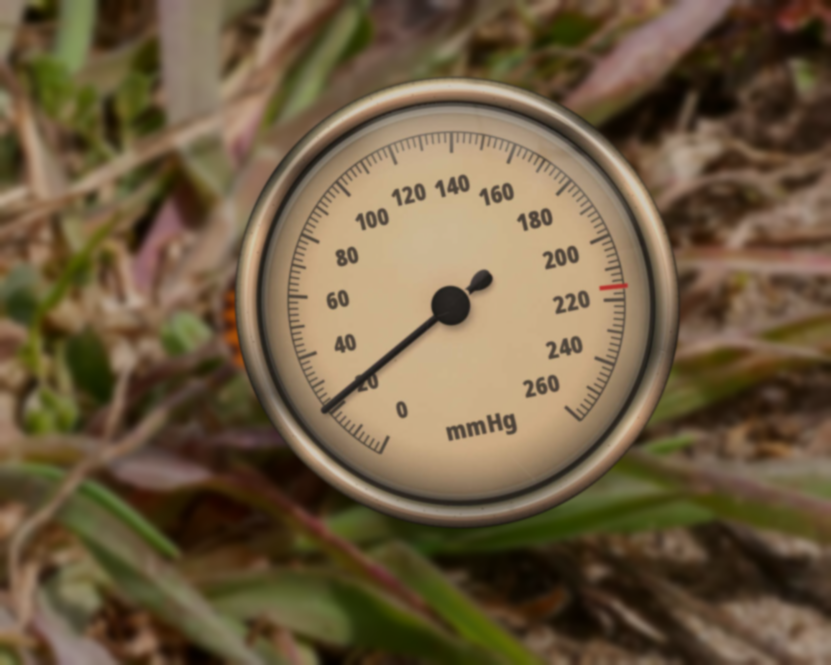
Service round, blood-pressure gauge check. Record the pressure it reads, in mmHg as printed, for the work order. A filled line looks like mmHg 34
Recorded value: mmHg 22
